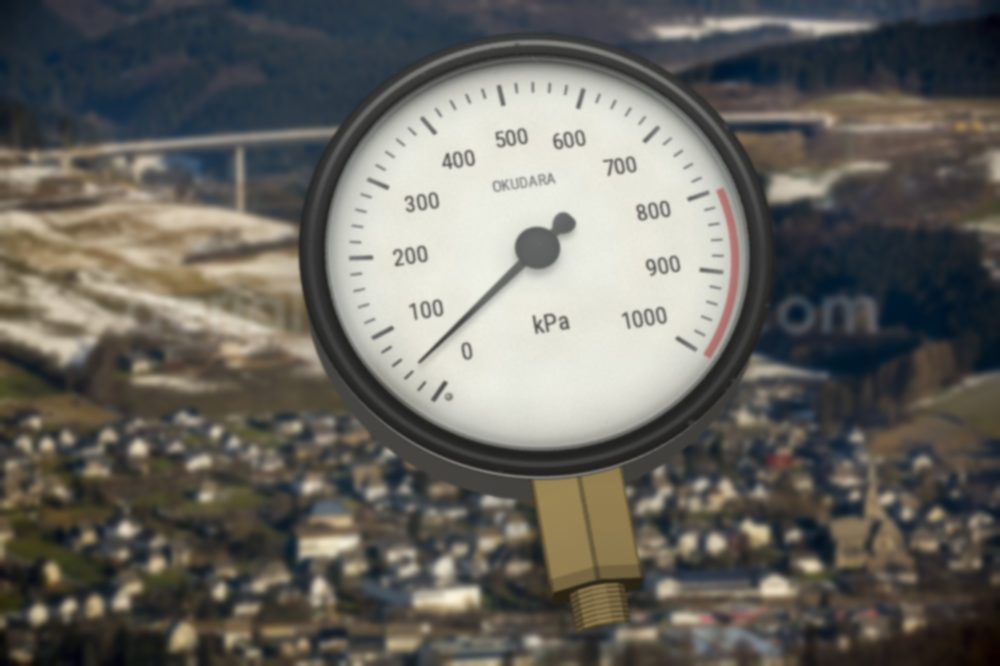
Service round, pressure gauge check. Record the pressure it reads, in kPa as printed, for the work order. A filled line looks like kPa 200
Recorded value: kPa 40
